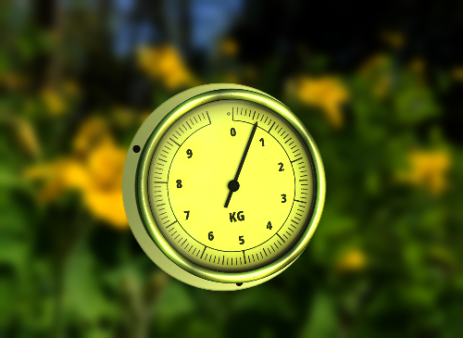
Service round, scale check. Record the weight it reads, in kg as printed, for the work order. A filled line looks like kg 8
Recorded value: kg 0.6
